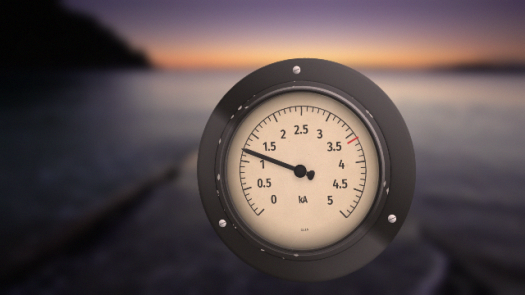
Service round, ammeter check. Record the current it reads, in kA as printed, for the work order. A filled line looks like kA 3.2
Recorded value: kA 1.2
